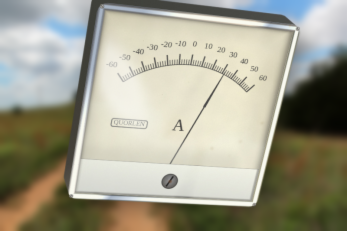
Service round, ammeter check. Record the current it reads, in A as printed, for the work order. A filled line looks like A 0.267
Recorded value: A 30
